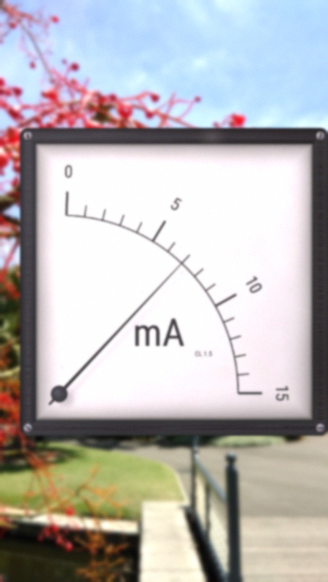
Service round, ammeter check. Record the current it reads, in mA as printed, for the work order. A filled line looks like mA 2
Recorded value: mA 7
